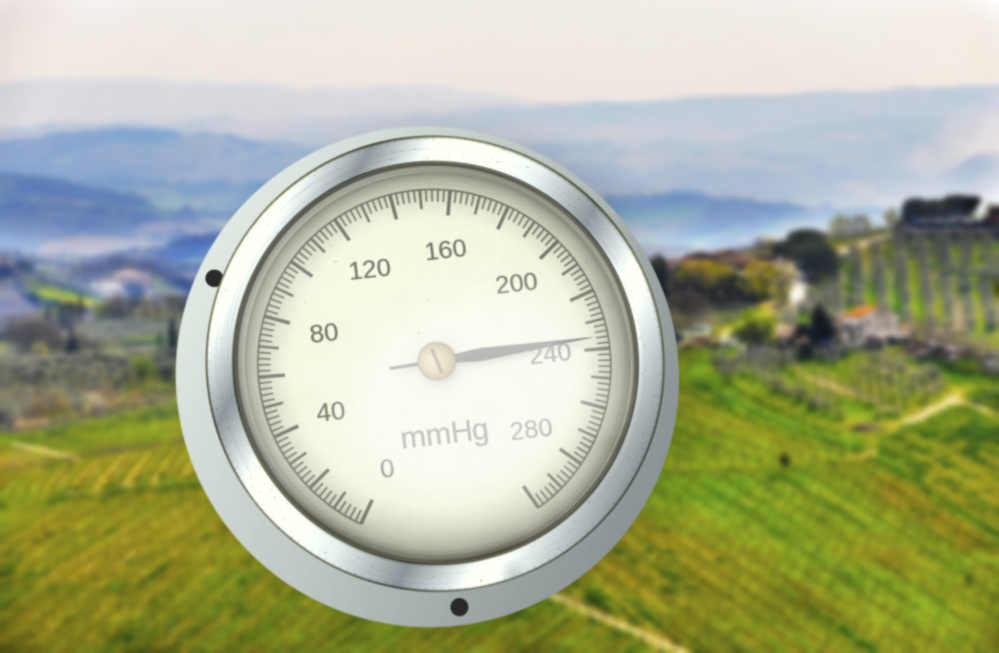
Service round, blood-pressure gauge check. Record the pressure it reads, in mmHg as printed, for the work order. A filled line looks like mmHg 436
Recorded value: mmHg 236
